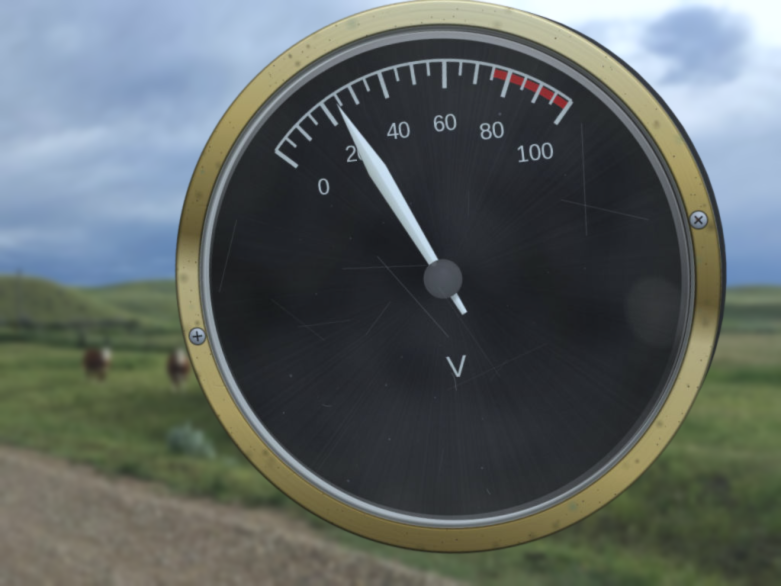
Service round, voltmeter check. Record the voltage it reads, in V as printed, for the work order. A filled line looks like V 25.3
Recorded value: V 25
